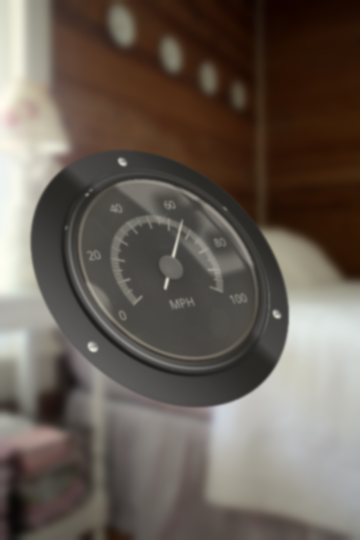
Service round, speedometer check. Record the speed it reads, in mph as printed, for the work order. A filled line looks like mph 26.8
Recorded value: mph 65
